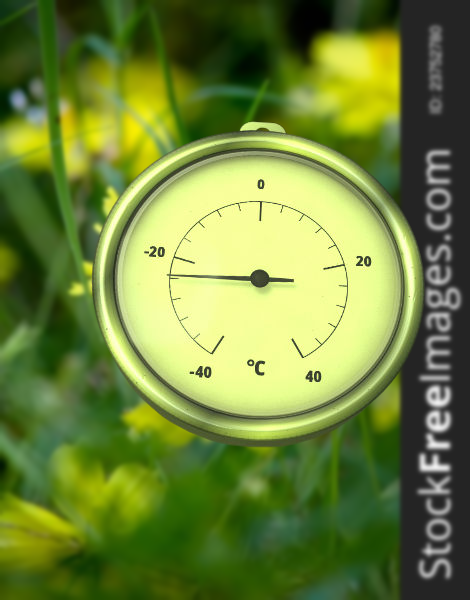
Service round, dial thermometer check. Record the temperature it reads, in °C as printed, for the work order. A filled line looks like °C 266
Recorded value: °C -24
